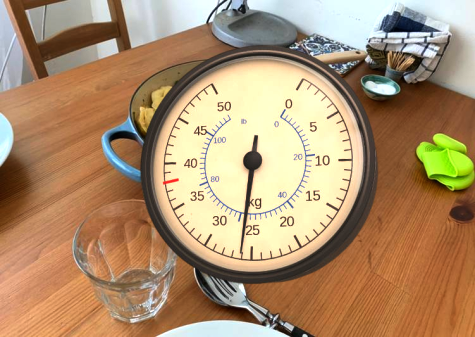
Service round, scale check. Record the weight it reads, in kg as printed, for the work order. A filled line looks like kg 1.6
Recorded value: kg 26
